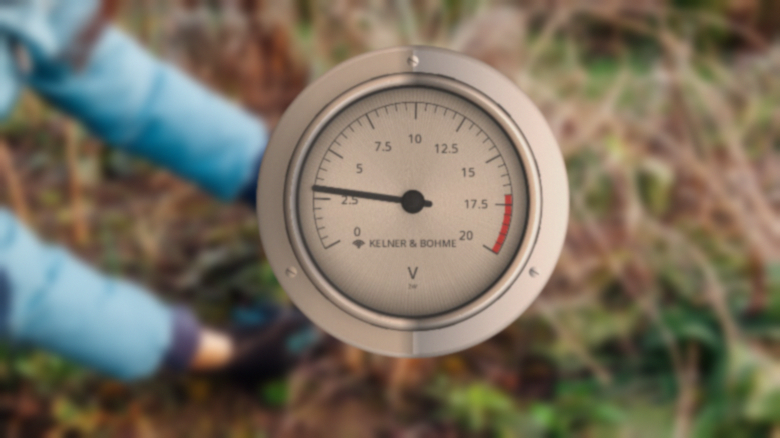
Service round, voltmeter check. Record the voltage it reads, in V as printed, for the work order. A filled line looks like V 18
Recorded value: V 3
